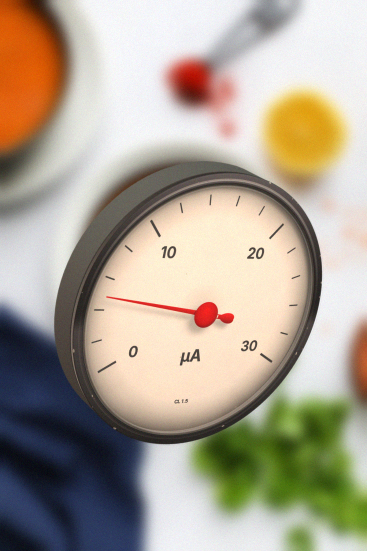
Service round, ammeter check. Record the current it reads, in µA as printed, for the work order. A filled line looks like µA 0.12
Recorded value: µA 5
